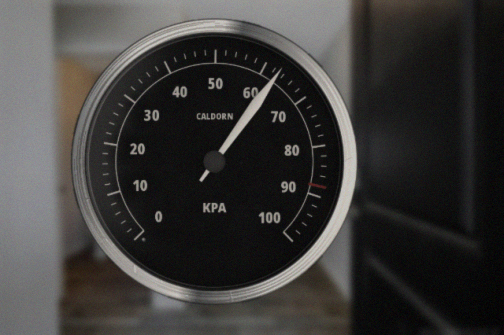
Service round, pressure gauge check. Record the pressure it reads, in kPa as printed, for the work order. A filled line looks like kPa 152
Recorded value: kPa 63
